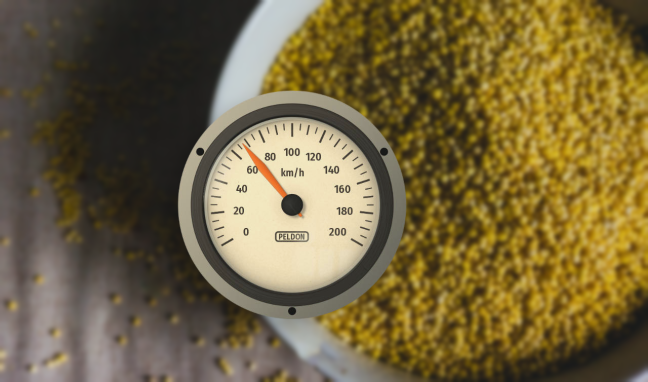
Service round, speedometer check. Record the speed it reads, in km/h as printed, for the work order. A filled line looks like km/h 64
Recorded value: km/h 67.5
